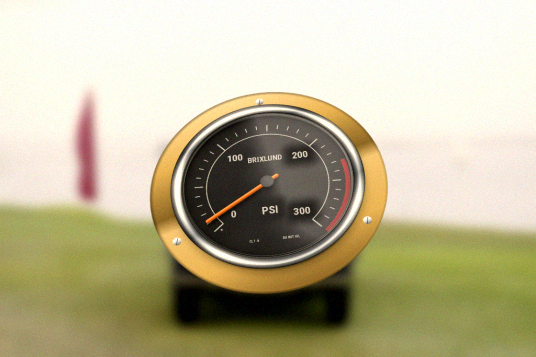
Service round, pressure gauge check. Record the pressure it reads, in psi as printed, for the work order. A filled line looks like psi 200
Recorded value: psi 10
